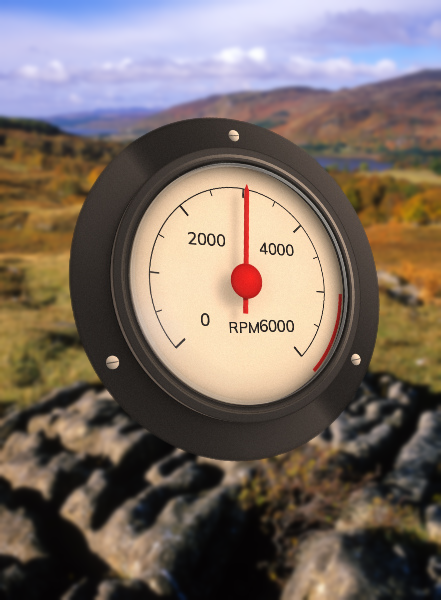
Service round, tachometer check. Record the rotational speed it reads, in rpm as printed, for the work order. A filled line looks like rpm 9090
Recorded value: rpm 3000
